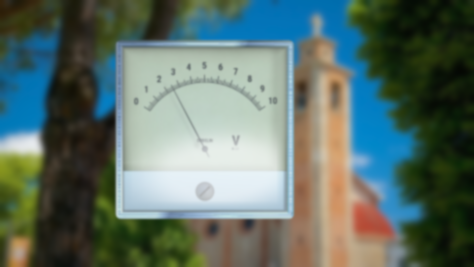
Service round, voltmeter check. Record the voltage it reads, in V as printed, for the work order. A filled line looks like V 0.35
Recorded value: V 2.5
